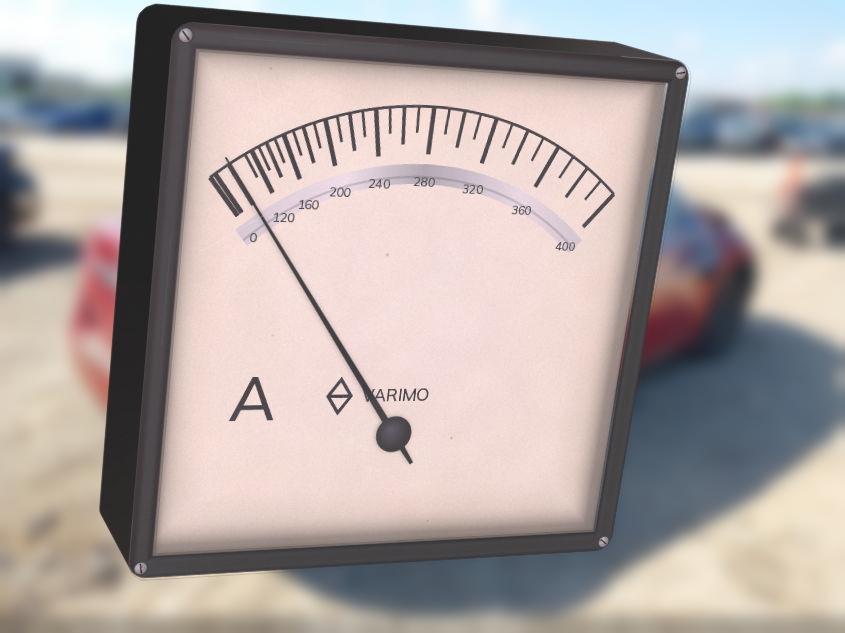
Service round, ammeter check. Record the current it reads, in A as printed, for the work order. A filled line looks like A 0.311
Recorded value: A 80
